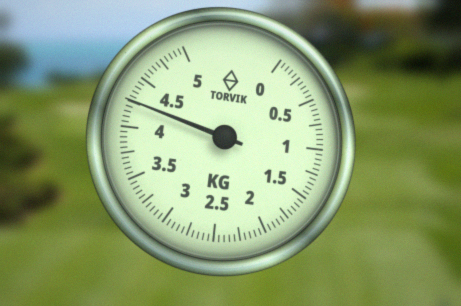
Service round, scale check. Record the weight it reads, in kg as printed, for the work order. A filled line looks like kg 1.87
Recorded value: kg 4.25
